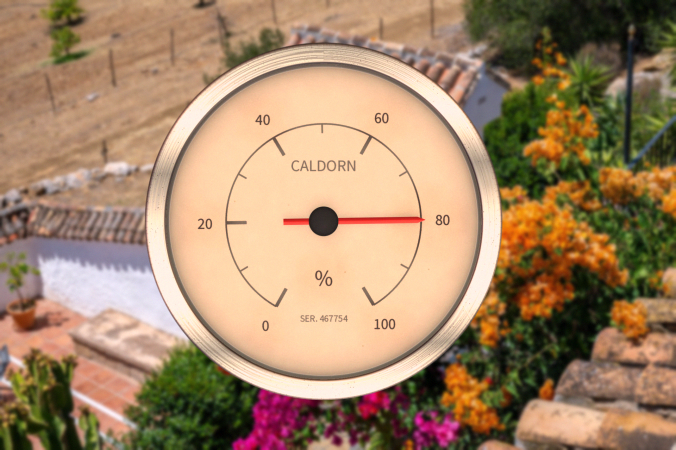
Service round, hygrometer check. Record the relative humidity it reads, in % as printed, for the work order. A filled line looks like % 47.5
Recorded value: % 80
